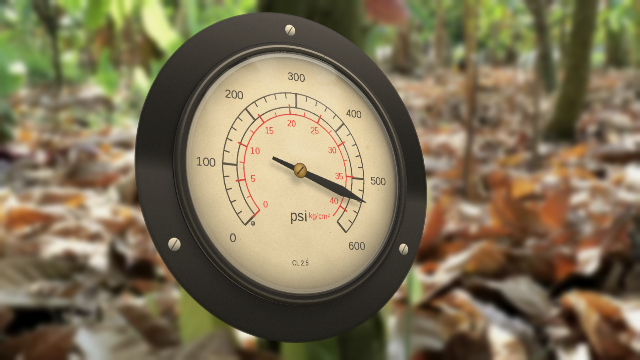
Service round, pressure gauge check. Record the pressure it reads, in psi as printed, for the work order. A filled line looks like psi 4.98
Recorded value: psi 540
